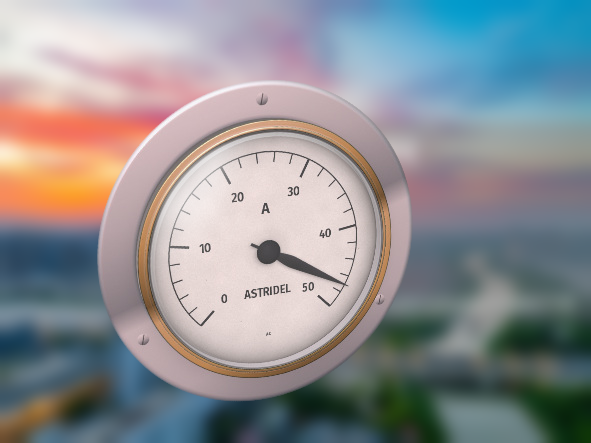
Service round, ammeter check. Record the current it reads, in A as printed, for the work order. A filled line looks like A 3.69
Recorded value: A 47
